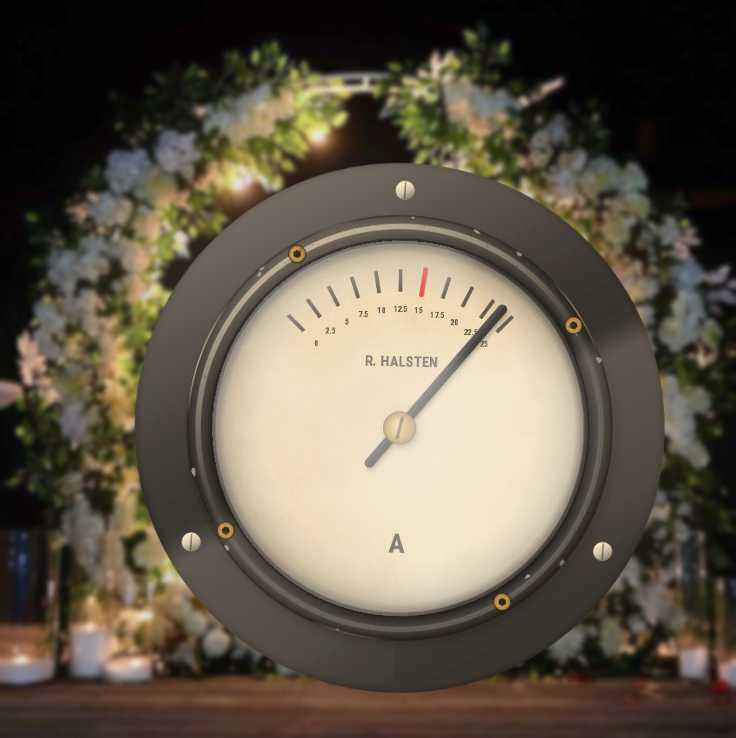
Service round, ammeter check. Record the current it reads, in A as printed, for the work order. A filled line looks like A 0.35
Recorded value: A 23.75
